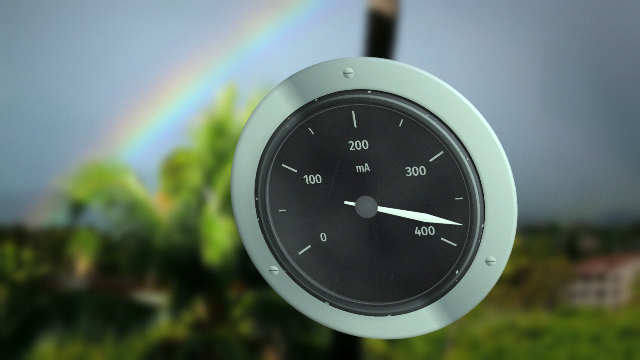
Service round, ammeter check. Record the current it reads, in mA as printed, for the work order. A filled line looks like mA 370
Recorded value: mA 375
